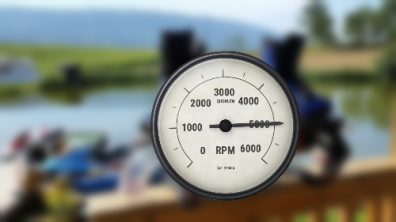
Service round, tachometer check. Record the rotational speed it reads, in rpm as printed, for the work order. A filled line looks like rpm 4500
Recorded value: rpm 5000
